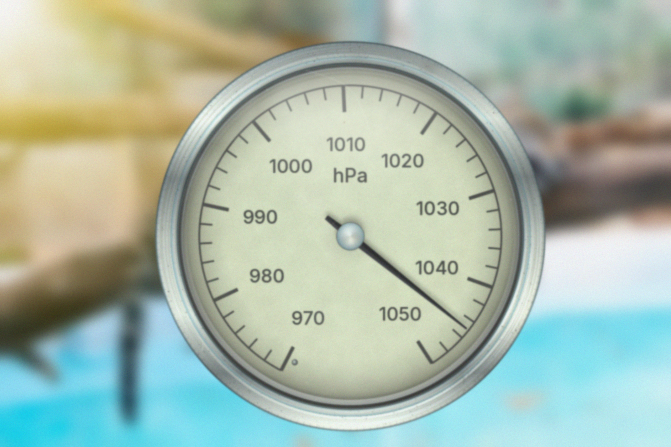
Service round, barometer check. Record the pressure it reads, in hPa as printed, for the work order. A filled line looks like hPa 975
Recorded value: hPa 1045
